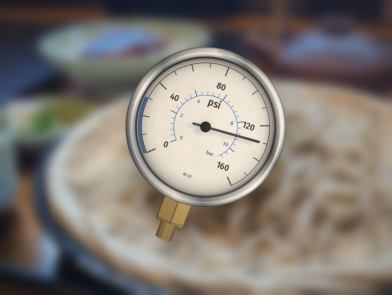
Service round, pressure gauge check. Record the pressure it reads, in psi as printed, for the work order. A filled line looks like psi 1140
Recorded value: psi 130
